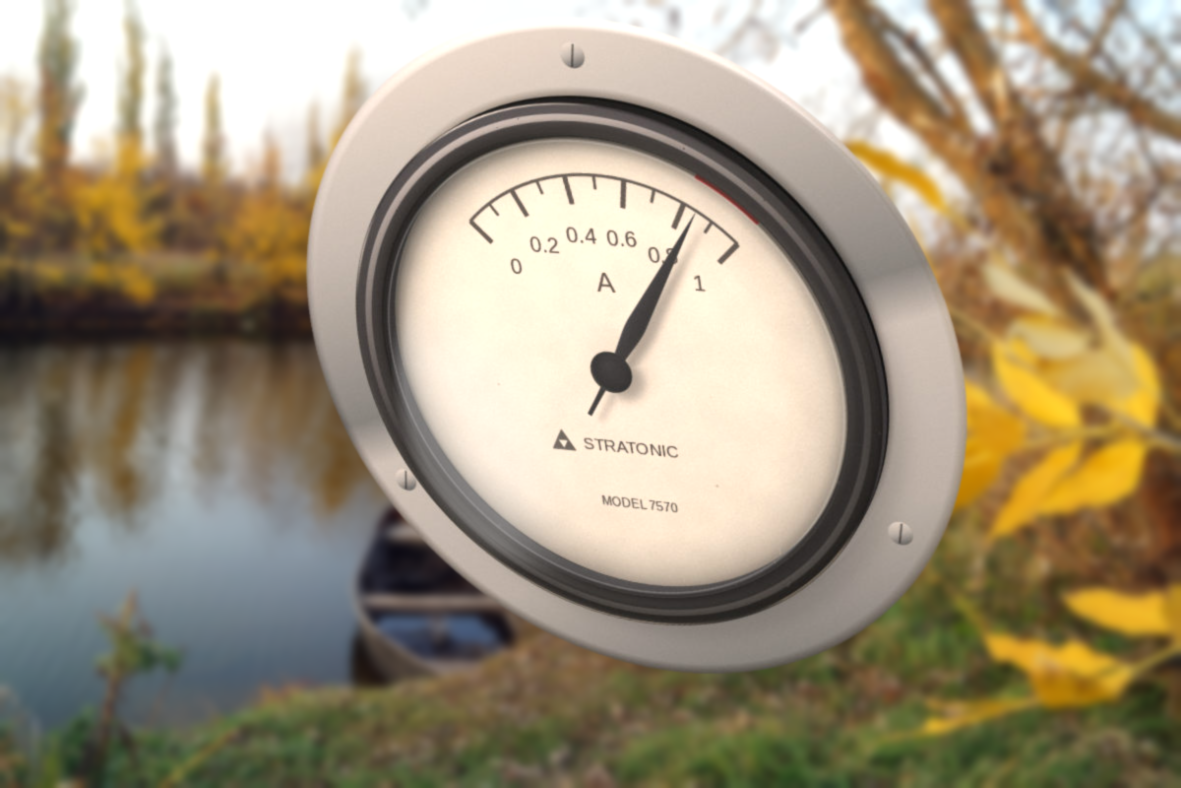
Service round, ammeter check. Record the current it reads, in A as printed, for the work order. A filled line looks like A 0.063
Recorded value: A 0.85
